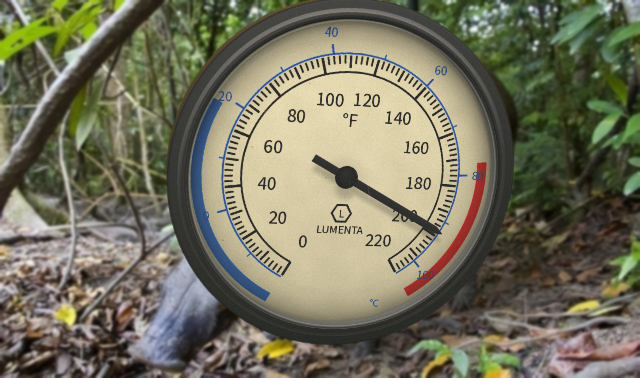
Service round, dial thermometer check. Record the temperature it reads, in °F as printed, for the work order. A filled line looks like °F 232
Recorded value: °F 198
